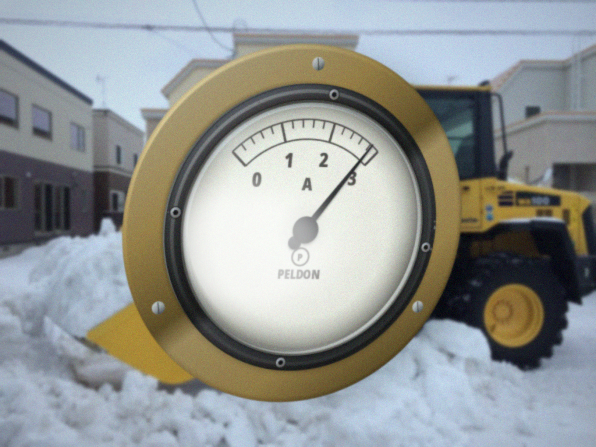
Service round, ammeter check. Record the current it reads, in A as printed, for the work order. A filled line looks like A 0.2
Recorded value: A 2.8
